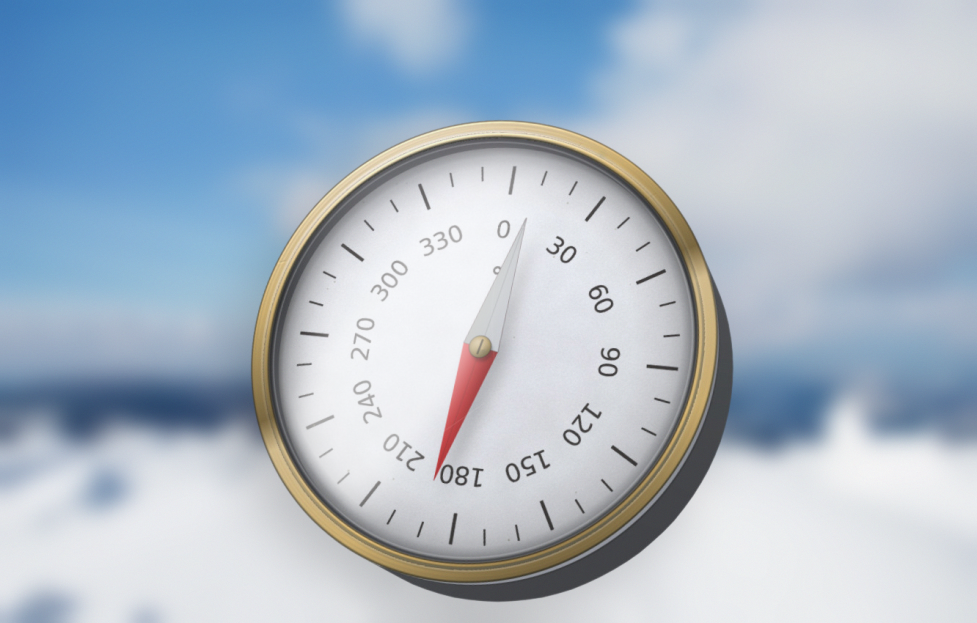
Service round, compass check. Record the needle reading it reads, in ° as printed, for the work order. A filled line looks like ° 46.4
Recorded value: ° 190
